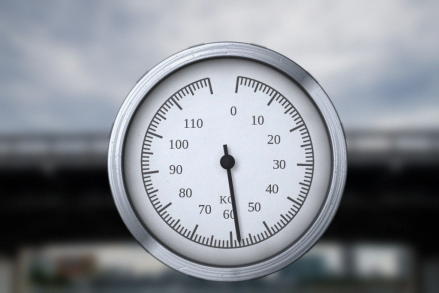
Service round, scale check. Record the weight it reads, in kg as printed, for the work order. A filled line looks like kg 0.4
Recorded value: kg 58
